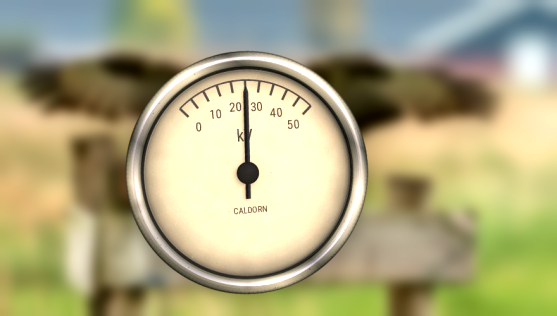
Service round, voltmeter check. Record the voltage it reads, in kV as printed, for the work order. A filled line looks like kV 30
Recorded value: kV 25
